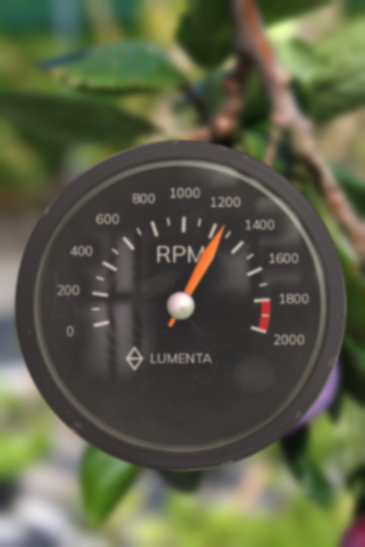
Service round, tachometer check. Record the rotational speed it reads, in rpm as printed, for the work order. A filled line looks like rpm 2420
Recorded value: rpm 1250
